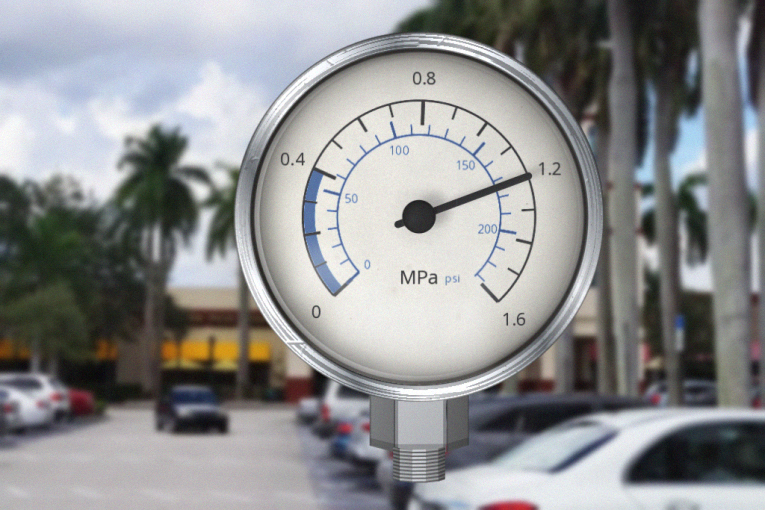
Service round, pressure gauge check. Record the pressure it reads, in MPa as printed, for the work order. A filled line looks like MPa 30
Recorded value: MPa 1.2
